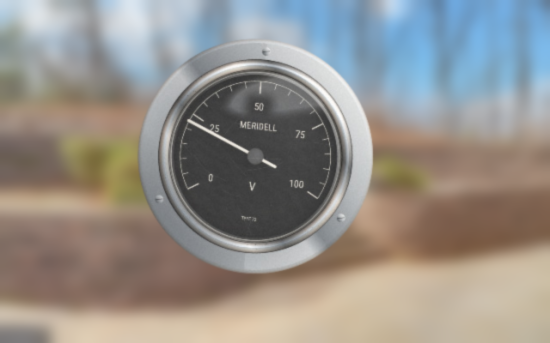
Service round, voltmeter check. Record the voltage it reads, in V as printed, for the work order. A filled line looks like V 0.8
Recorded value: V 22.5
